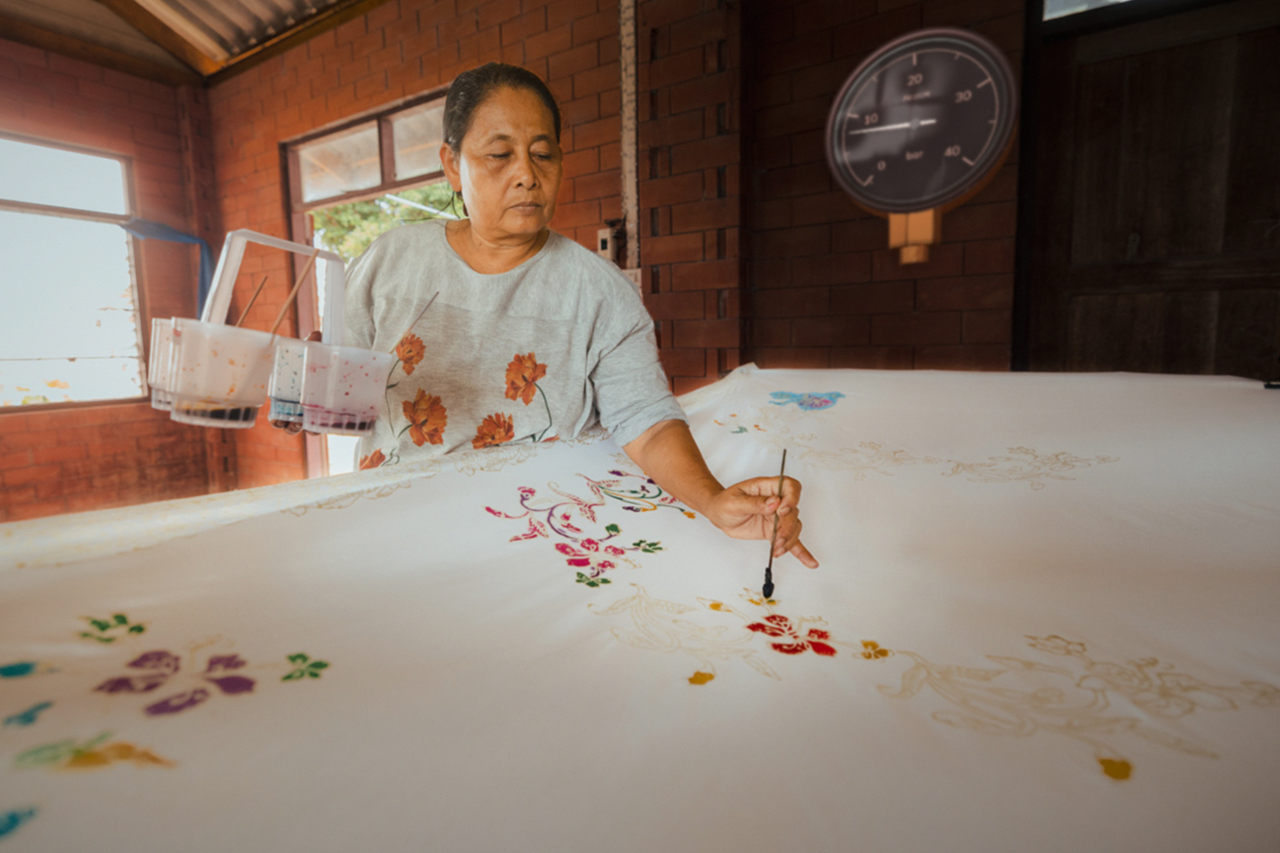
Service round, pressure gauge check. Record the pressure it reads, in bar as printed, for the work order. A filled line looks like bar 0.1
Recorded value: bar 7.5
